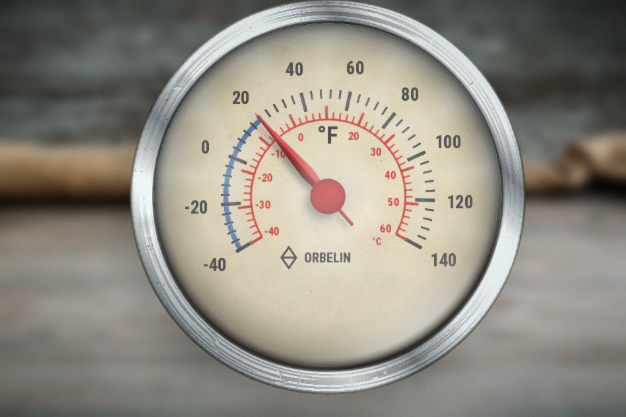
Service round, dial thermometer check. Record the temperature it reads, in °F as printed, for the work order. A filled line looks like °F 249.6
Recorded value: °F 20
